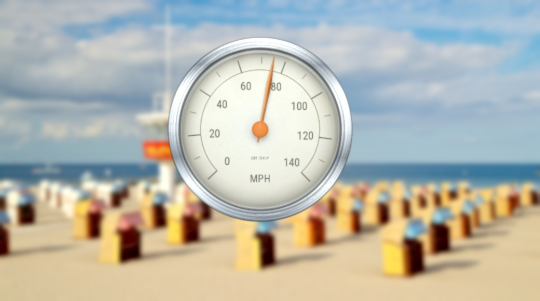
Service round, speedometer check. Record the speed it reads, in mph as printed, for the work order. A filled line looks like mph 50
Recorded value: mph 75
